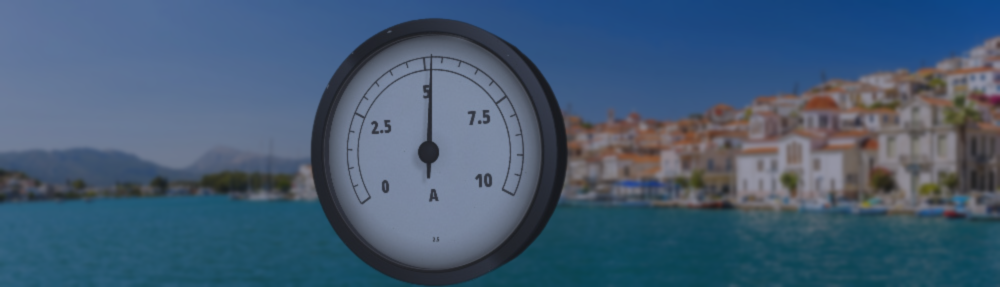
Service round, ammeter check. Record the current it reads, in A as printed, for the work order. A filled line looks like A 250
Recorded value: A 5.25
